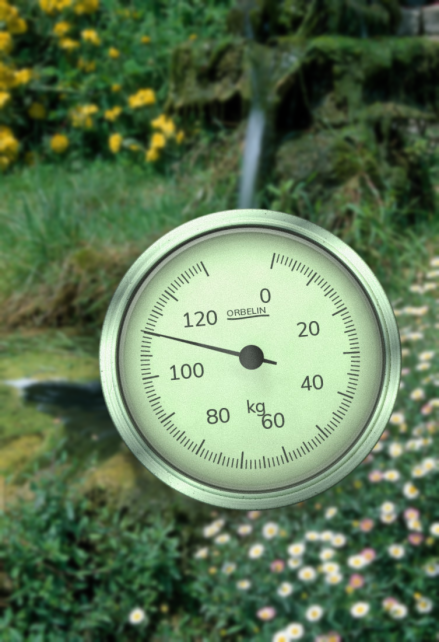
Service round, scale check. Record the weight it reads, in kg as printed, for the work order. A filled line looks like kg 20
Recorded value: kg 110
